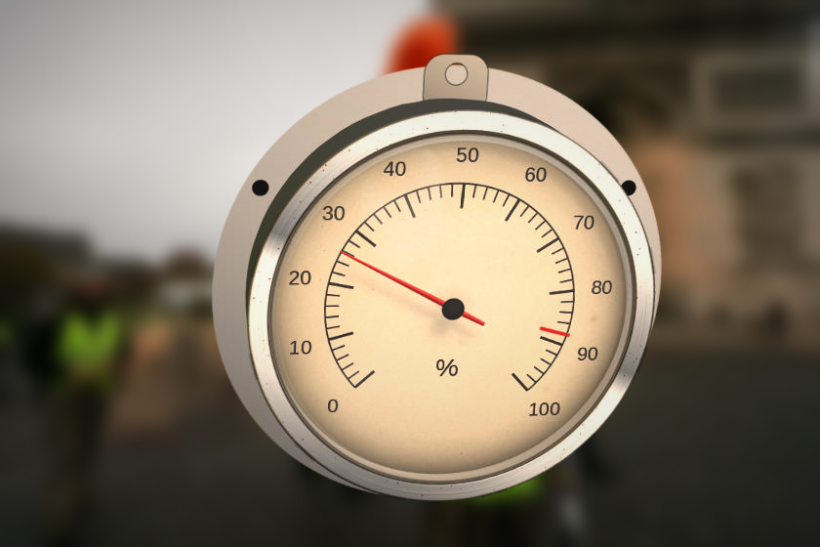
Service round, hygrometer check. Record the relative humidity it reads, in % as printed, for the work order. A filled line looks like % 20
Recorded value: % 26
